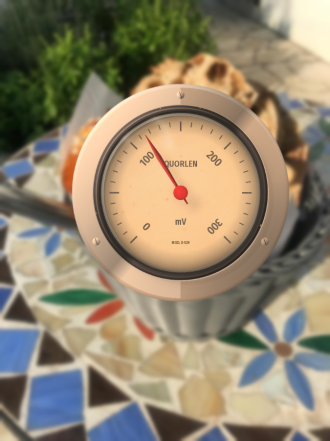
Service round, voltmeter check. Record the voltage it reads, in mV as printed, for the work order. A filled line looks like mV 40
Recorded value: mV 115
